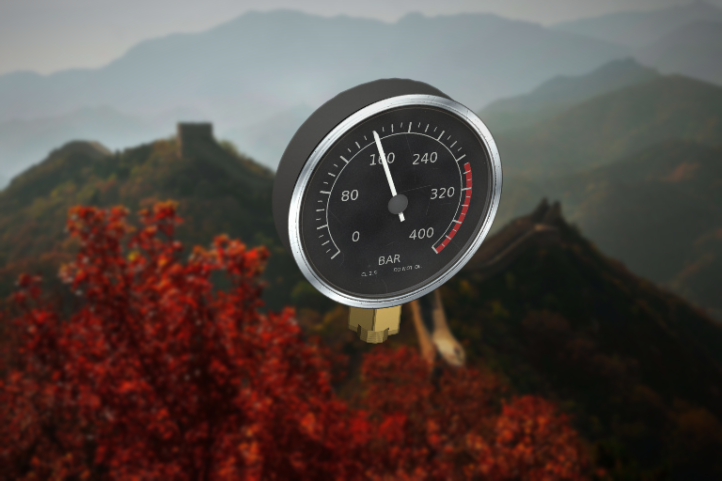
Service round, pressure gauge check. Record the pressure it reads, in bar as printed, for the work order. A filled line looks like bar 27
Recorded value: bar 160
